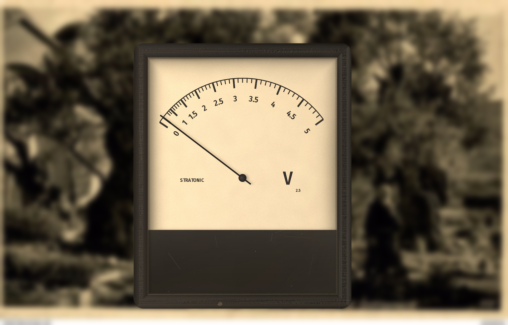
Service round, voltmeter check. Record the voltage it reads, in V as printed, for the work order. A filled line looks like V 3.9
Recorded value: V 0.5
